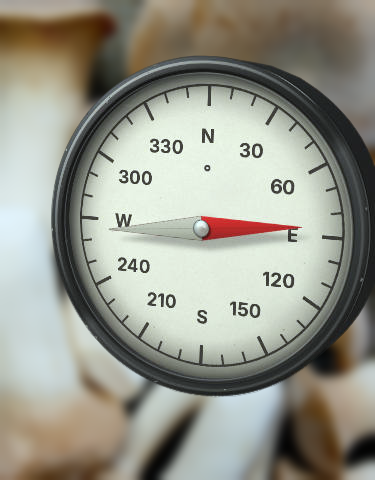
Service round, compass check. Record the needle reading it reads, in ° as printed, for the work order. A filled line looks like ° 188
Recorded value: ° 85
